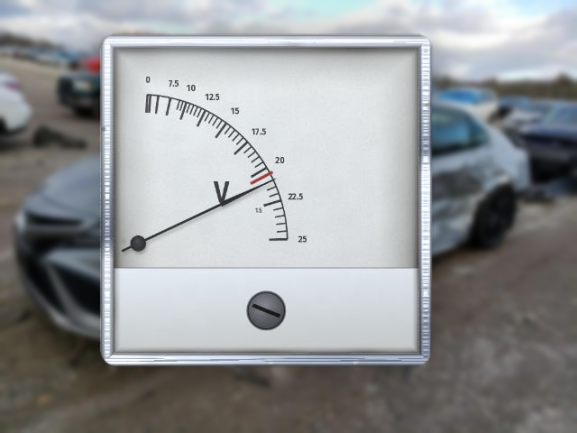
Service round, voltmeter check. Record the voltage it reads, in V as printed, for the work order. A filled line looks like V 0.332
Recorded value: V 21
